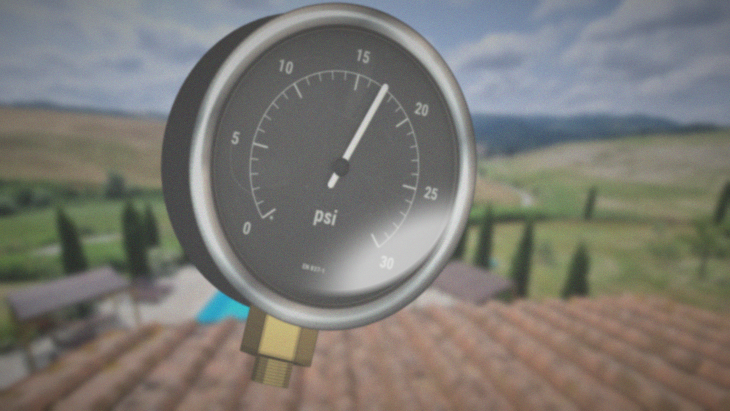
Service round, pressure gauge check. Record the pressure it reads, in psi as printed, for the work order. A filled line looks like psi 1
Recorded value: psi 17
